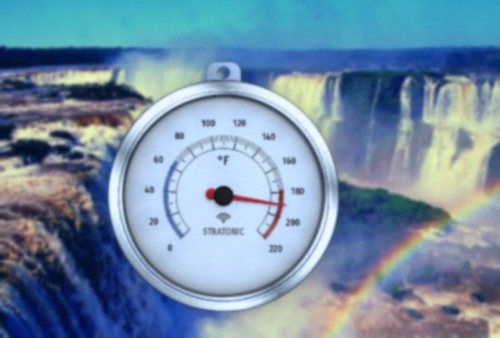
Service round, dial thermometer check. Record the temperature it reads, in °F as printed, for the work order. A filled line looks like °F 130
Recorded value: °F 190
